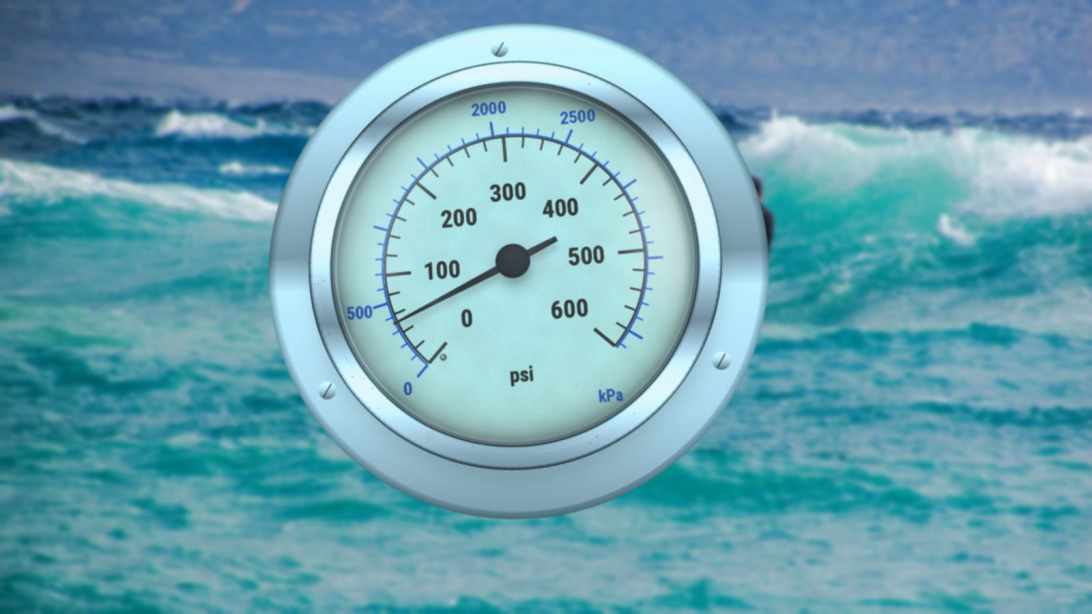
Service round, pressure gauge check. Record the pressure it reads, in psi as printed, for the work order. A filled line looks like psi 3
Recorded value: psi 50
